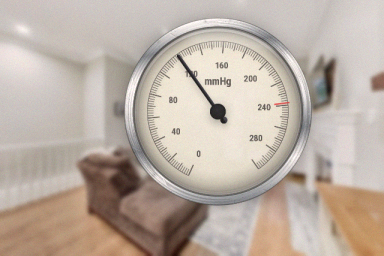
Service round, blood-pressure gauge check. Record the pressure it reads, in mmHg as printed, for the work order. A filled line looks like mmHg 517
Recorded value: mmHg 120
